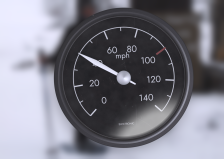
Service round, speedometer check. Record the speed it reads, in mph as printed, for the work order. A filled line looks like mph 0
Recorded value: mph 40
